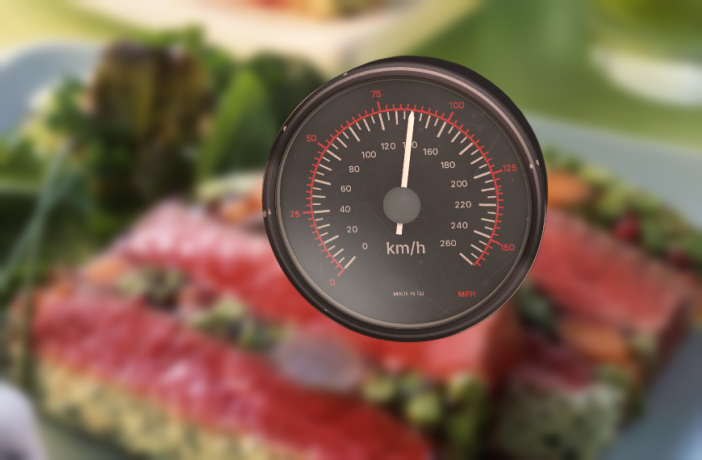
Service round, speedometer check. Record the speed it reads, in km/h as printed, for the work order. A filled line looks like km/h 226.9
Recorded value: km/h 140
